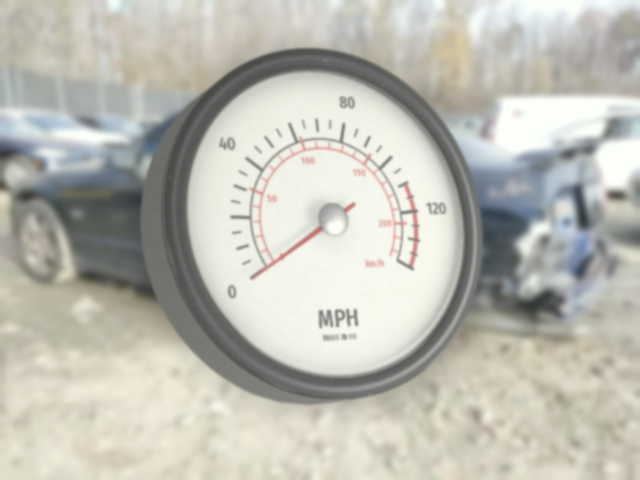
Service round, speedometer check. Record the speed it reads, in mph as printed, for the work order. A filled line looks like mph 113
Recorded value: mph 0
